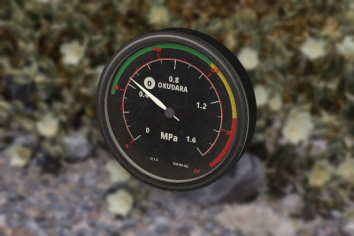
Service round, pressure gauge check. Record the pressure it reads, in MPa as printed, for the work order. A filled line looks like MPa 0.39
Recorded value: MPa 0.45
